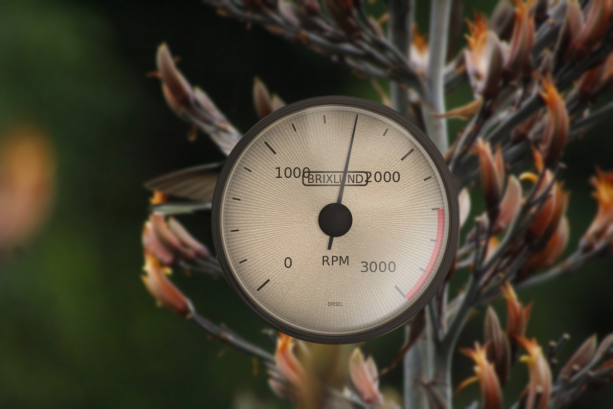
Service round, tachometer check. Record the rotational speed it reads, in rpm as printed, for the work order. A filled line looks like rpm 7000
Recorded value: rpm 1600
